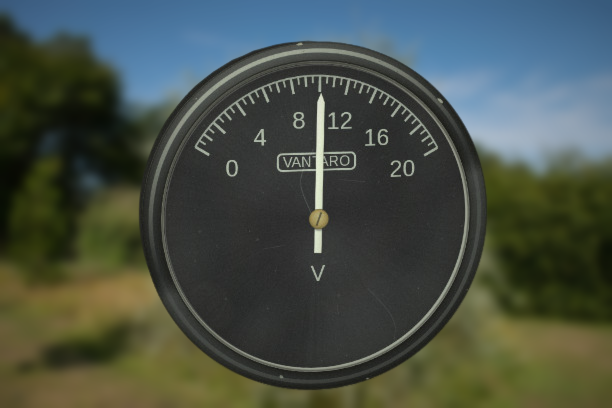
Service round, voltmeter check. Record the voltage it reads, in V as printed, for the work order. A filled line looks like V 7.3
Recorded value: V 10
